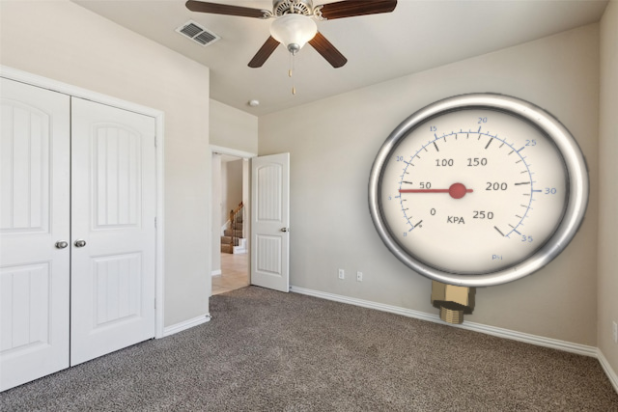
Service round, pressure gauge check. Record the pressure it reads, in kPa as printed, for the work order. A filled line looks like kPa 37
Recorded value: kPa 40
